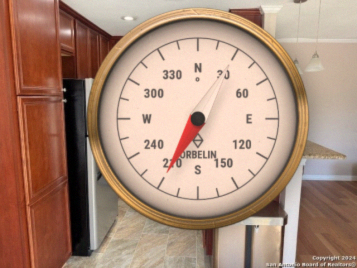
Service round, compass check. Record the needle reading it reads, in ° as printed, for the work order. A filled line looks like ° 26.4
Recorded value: ° 210
